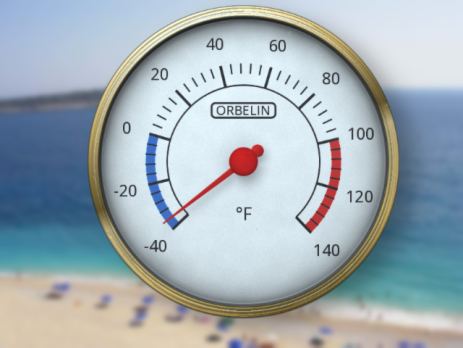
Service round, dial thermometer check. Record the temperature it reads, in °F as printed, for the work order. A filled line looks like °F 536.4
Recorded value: °F -36
